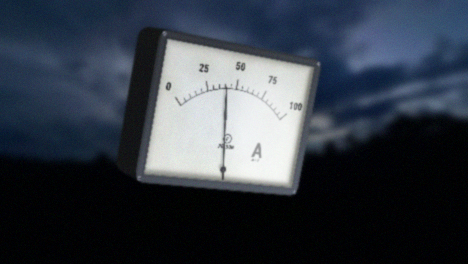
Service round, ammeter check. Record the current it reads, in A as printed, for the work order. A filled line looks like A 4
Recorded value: A 40
